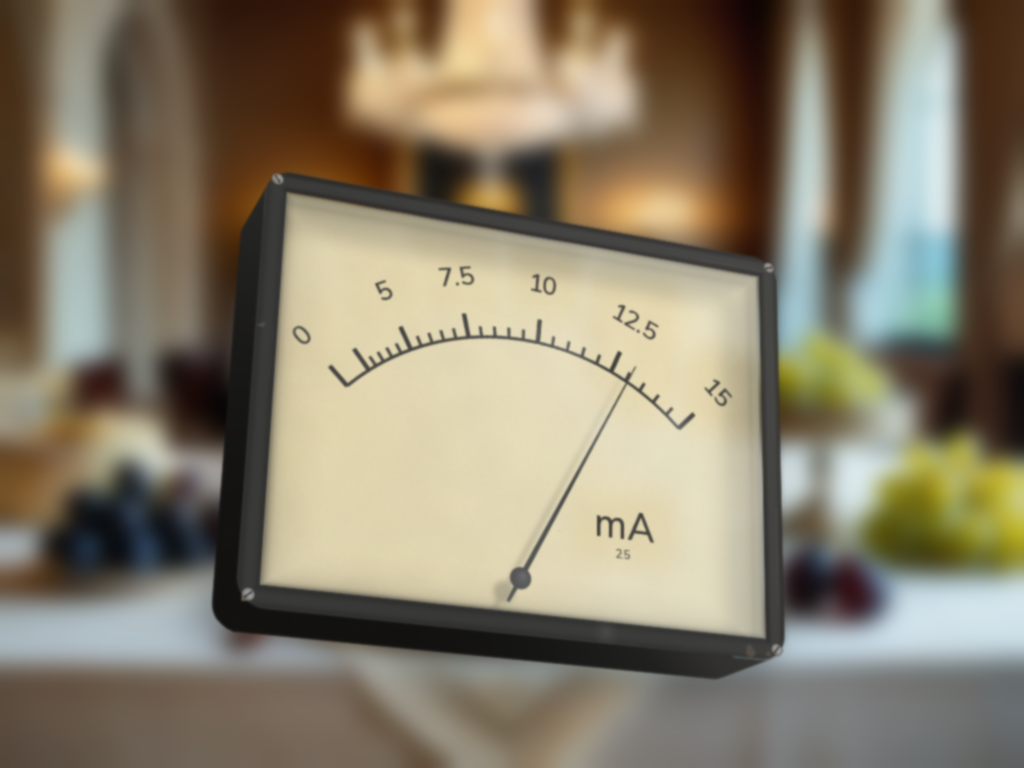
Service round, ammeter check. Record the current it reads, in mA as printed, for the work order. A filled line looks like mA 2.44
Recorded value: mA 13
